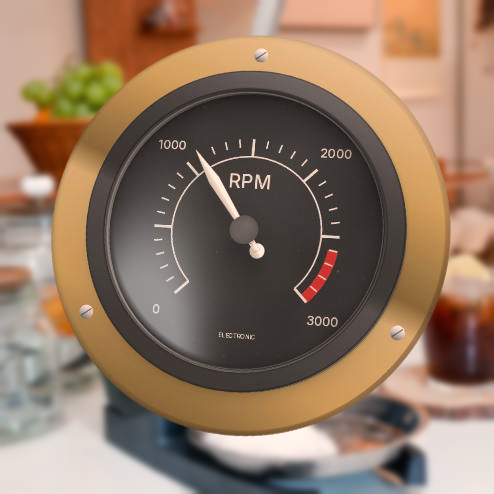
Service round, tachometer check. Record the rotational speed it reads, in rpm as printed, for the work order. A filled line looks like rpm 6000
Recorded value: rpm 1100
